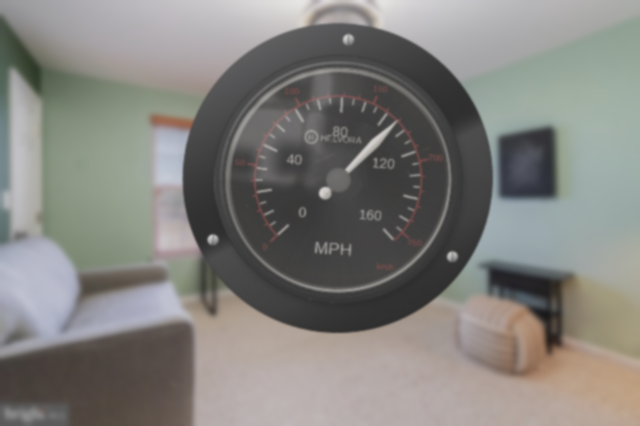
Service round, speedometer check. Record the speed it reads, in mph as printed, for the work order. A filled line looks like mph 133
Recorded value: mph 105
